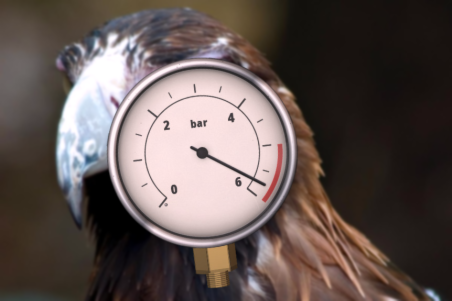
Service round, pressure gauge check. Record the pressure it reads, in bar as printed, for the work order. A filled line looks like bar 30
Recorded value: bar 5.75
